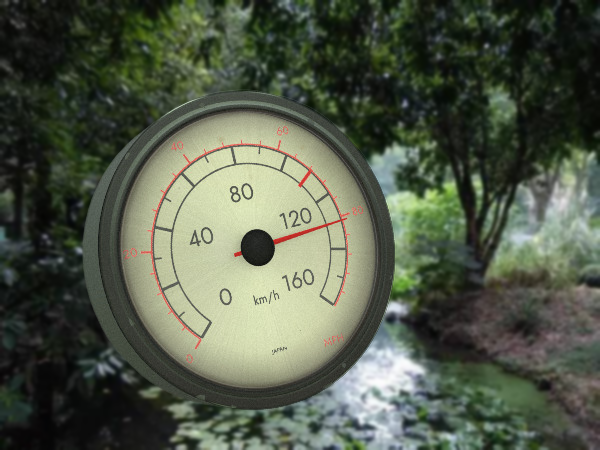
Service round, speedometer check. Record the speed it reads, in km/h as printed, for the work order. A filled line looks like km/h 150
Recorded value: km/h 130
